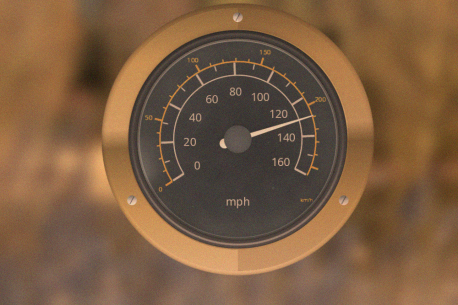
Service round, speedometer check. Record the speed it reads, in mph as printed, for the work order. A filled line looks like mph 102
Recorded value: mph 130
